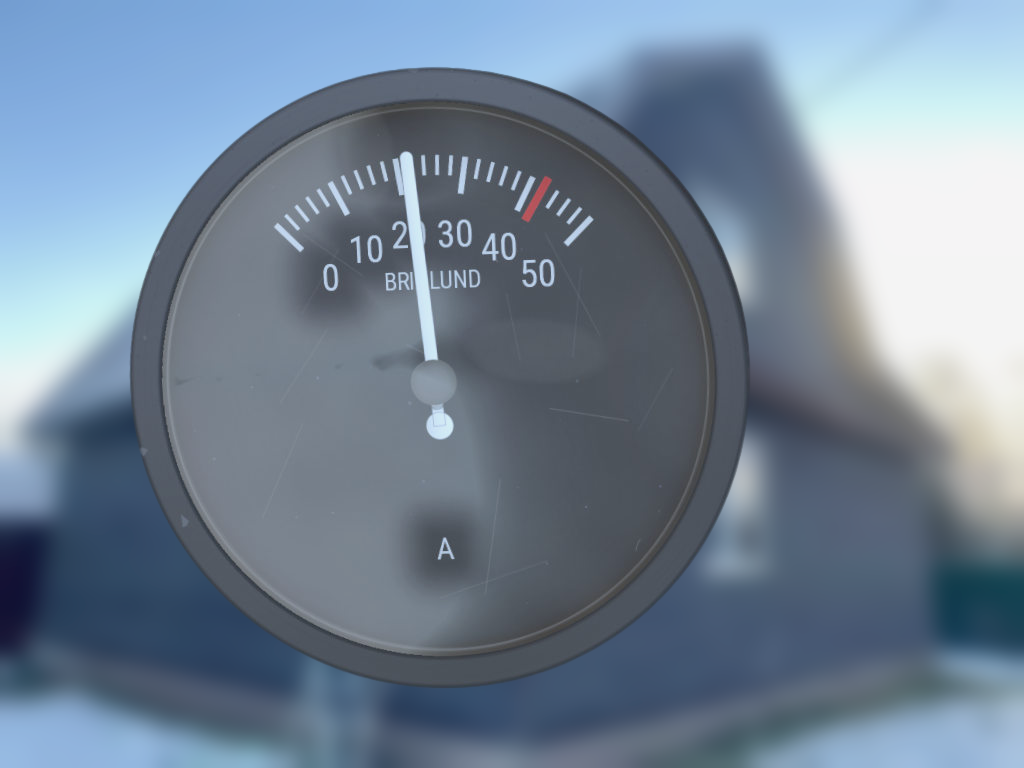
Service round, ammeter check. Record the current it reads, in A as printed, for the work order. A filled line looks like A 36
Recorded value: A 22
